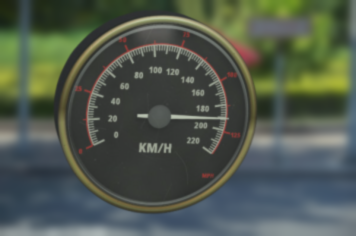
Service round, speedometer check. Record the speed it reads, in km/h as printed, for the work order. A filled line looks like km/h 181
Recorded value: km/h 190
